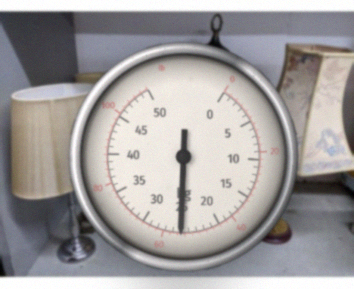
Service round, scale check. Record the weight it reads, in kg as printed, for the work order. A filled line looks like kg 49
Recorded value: kg 25
